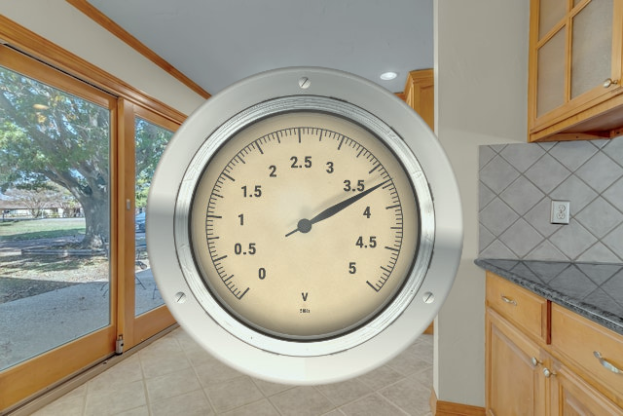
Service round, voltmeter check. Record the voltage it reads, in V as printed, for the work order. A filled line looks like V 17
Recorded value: V 3.7
